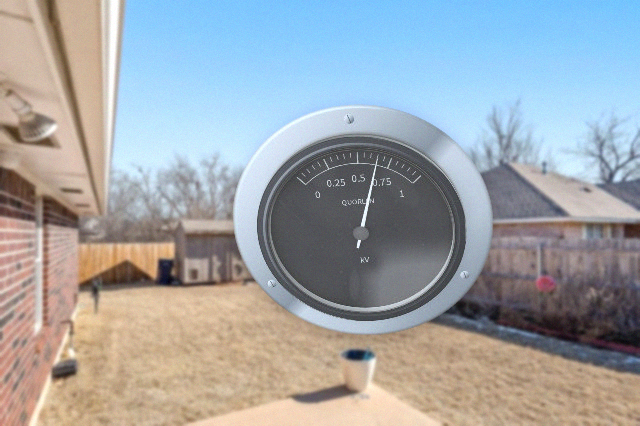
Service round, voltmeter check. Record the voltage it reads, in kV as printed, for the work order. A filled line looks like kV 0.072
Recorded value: kV 0.65
